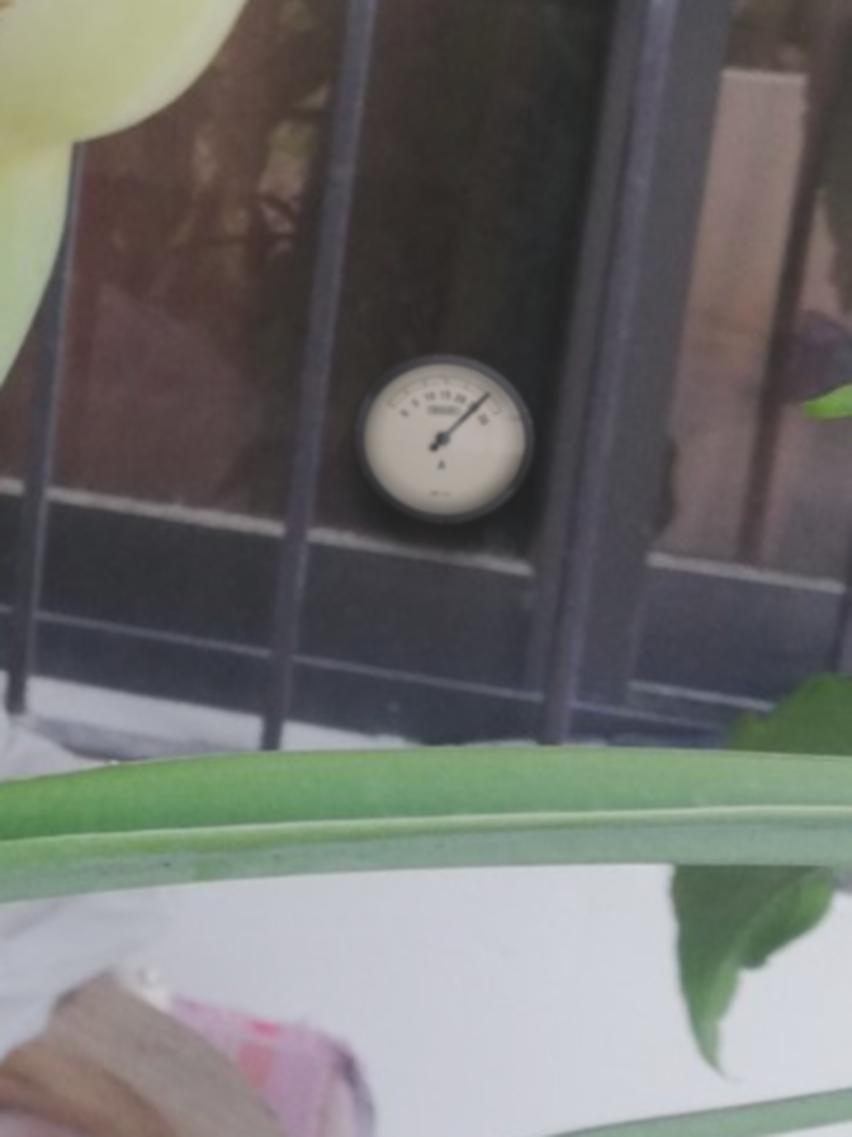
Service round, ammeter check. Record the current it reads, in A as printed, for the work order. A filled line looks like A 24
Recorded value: A 25
